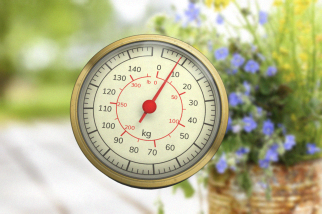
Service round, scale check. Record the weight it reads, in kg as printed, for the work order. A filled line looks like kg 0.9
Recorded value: kg 8
